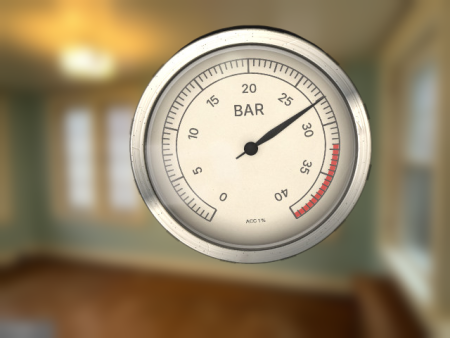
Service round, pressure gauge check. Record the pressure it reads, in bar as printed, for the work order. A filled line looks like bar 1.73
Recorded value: bar 27.5
